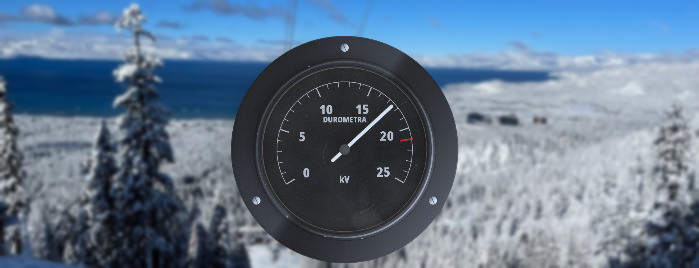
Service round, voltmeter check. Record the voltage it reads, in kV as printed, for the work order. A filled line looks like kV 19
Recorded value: kV 17.5
